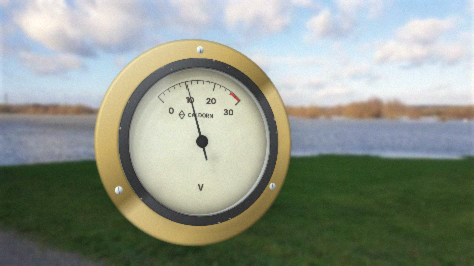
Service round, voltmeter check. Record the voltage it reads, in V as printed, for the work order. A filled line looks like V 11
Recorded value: V 10
